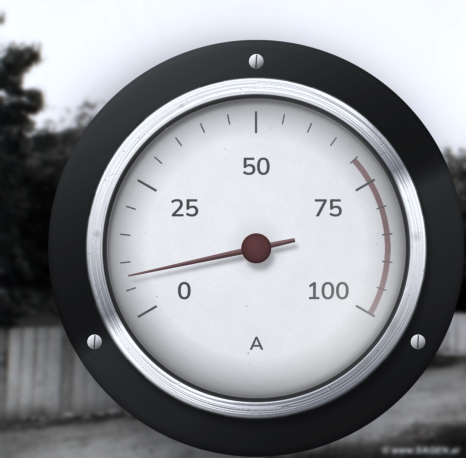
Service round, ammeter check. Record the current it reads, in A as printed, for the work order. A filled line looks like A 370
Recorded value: A 7.5
